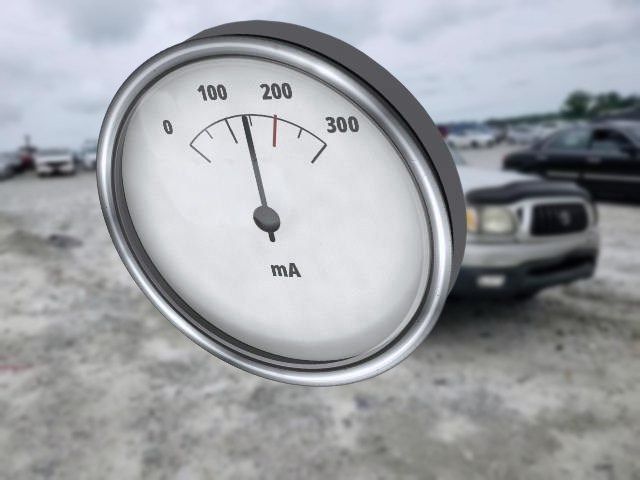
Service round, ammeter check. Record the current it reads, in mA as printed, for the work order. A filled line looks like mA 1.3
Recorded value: mA 150
